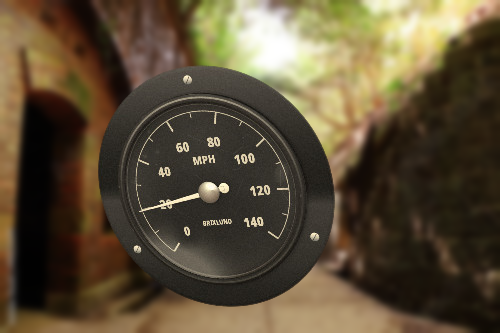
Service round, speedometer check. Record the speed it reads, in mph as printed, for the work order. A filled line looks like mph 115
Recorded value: mph 20
